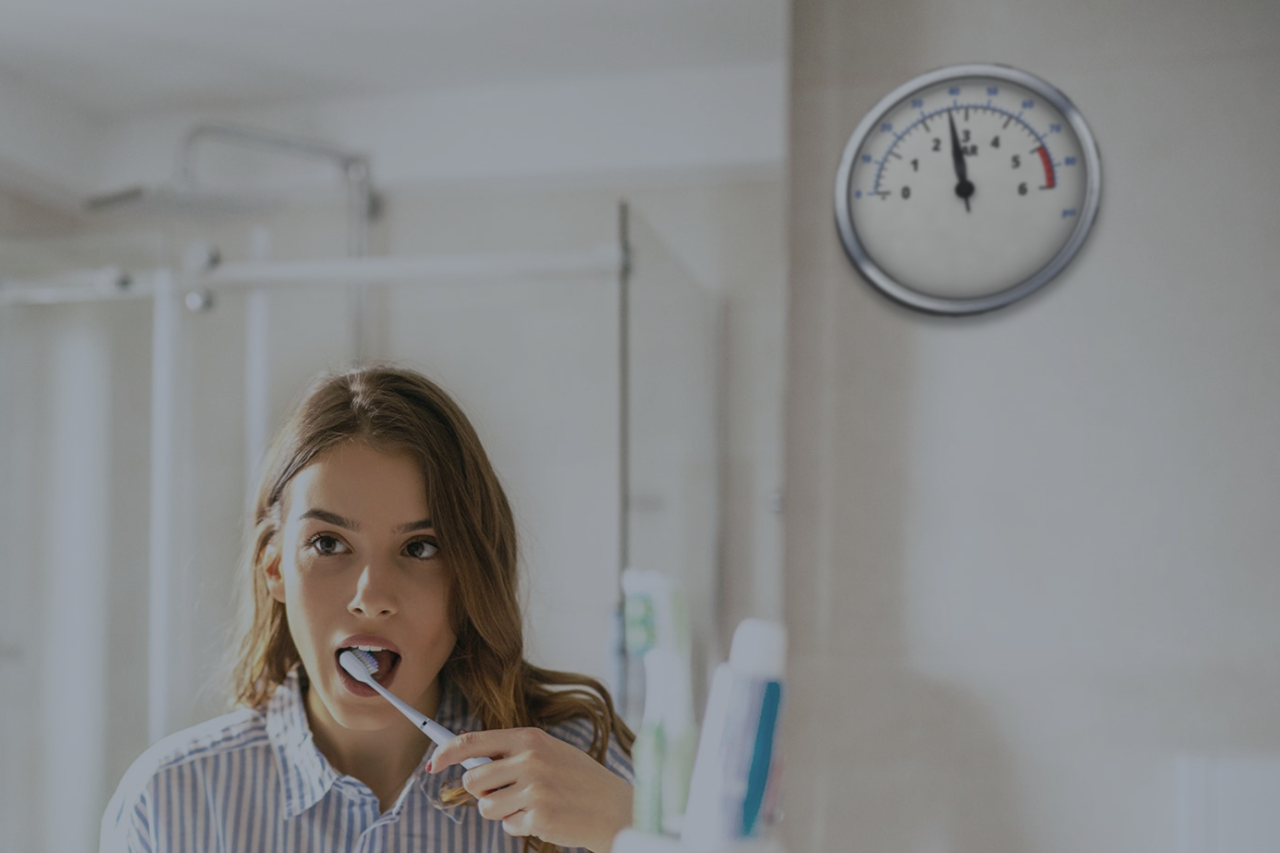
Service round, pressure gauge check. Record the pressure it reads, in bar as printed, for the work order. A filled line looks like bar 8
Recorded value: bar 2.6
